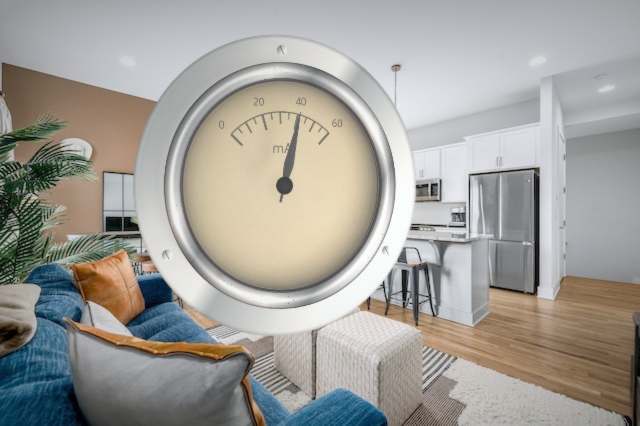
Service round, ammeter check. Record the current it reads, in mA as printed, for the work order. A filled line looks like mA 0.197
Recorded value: mA 40
